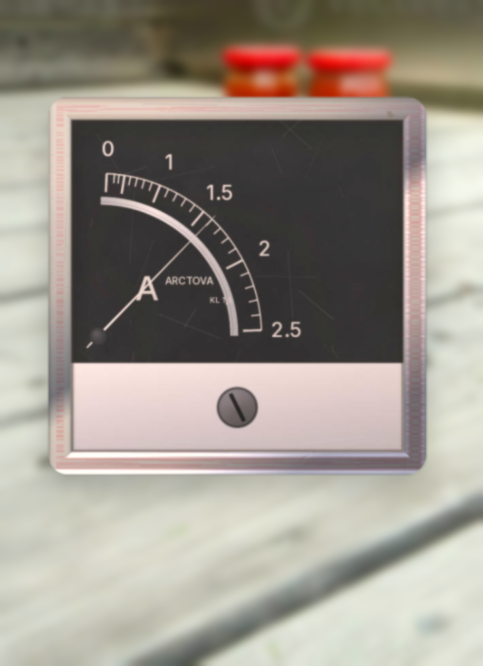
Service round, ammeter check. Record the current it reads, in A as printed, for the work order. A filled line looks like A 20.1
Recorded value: A 1.6
